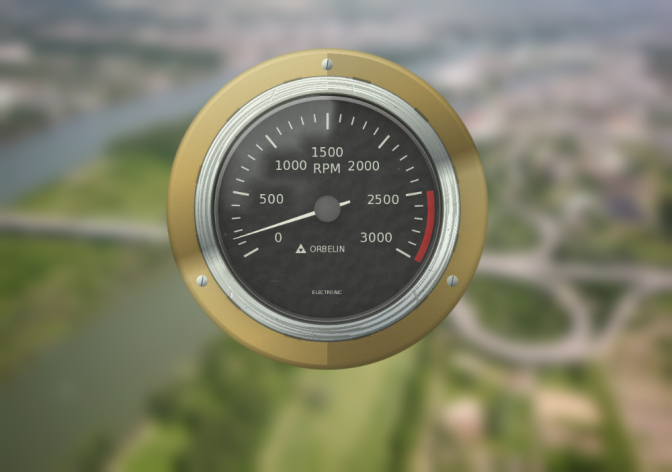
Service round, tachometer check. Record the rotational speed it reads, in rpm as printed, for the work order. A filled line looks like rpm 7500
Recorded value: rpm 150
